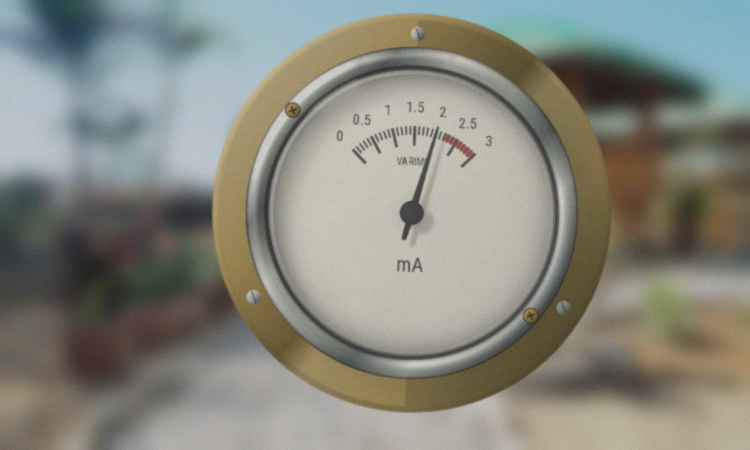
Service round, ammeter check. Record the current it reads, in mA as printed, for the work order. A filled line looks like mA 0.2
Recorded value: mA 2
